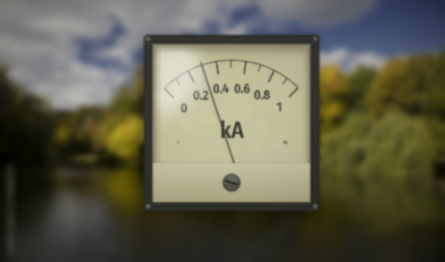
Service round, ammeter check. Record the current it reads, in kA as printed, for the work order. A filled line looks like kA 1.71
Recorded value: kA 0.3
